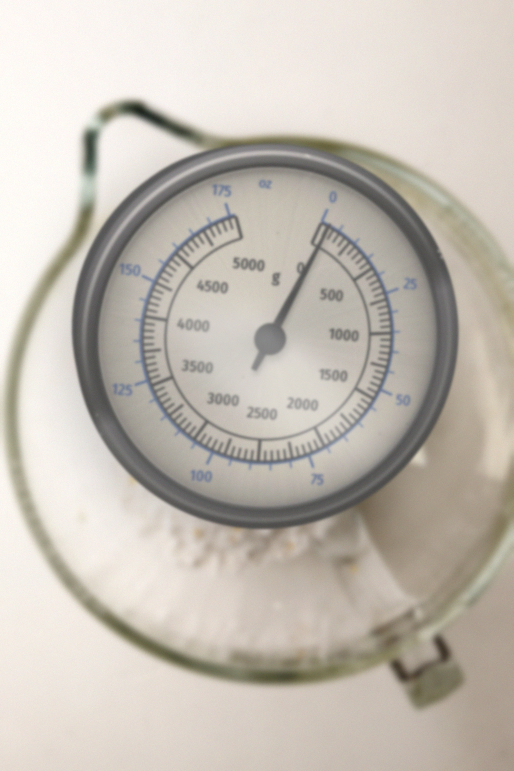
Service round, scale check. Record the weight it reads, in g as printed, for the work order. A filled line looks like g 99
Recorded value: g 50
